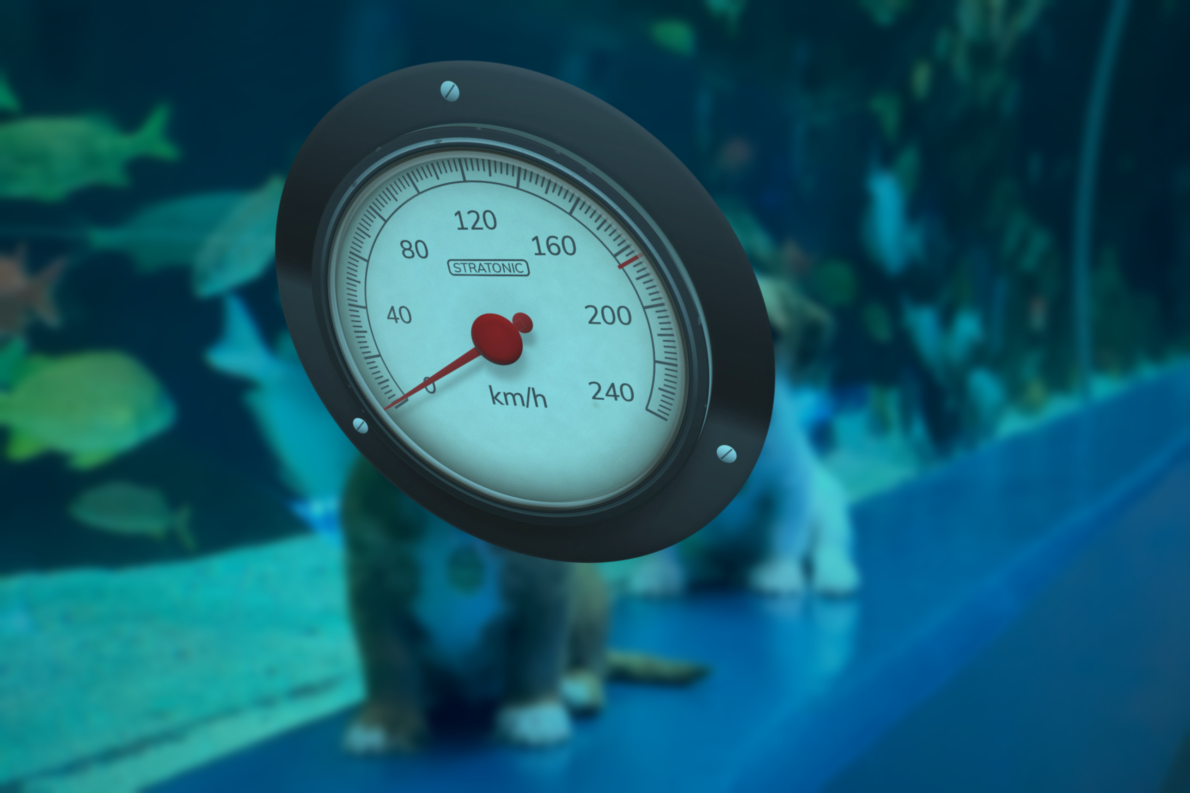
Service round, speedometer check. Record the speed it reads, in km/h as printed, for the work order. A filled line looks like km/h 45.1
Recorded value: km/h 2
